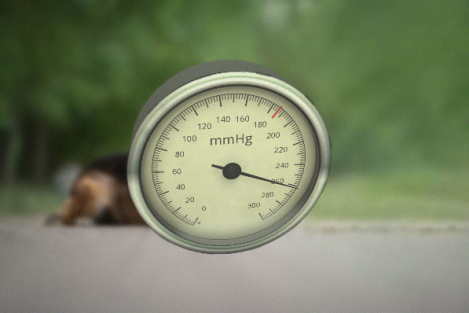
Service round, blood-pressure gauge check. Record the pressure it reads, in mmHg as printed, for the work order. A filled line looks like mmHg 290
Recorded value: mmHg 260
